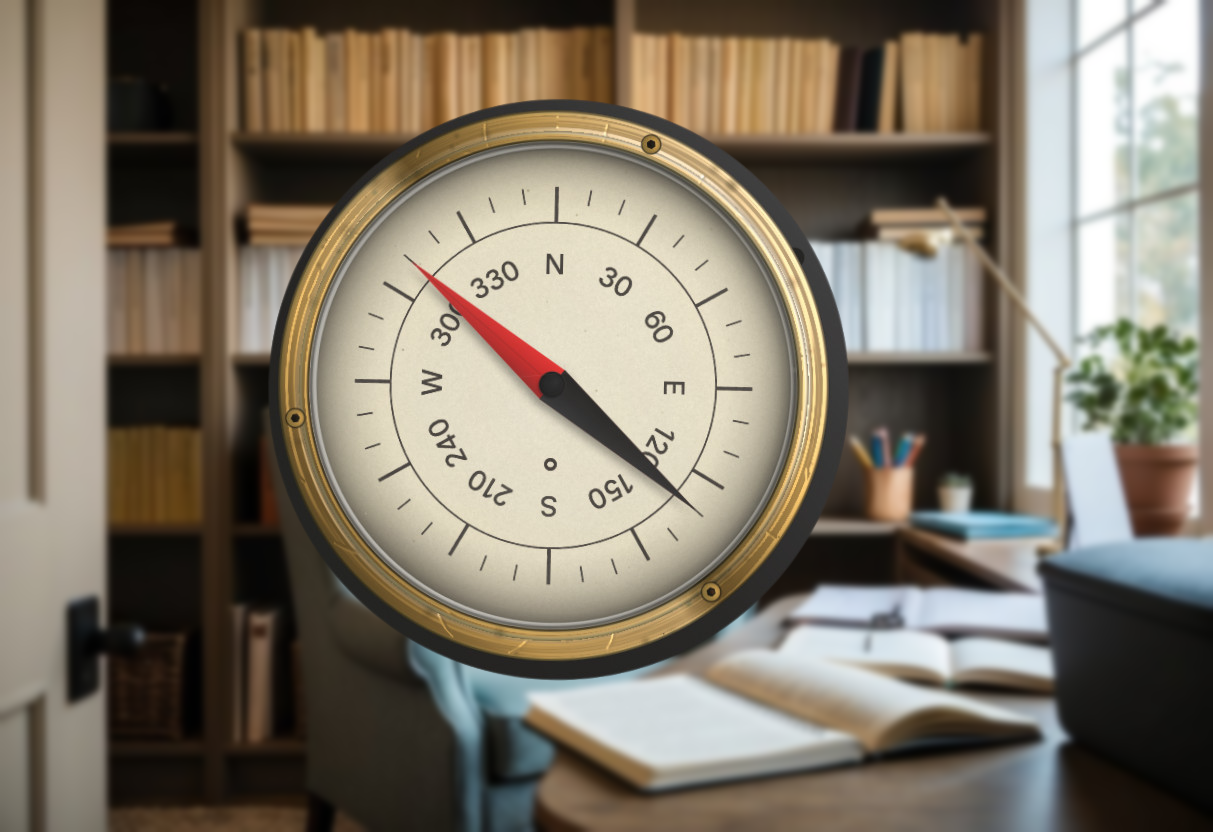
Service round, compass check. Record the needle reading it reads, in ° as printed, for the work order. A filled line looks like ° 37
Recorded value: ° 310
